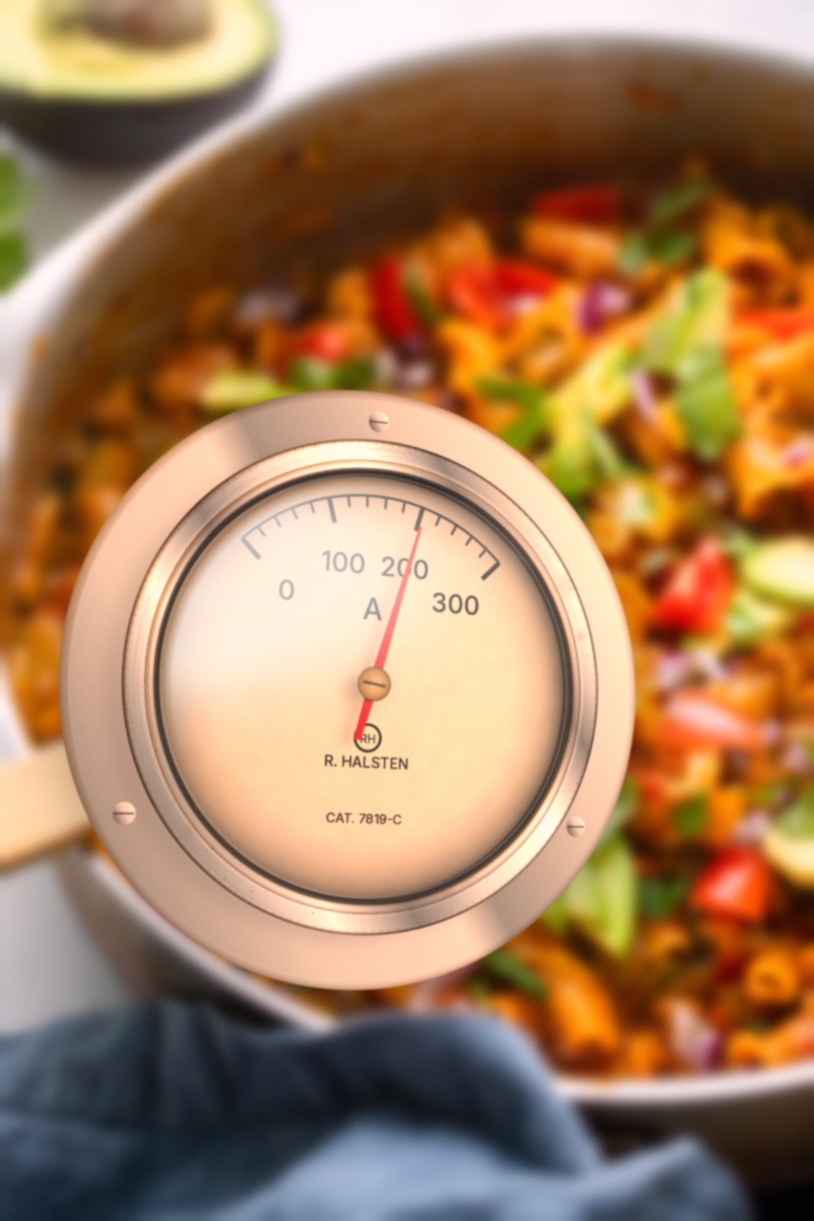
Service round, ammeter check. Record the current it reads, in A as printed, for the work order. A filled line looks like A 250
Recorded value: A 200
